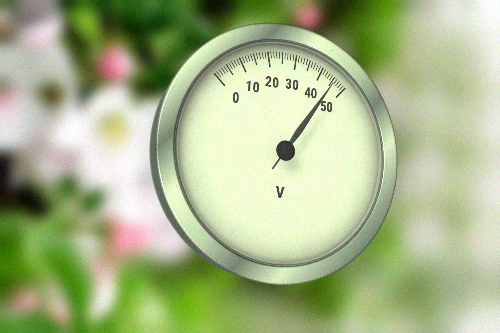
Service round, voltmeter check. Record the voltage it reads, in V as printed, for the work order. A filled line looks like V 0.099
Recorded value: V 45
